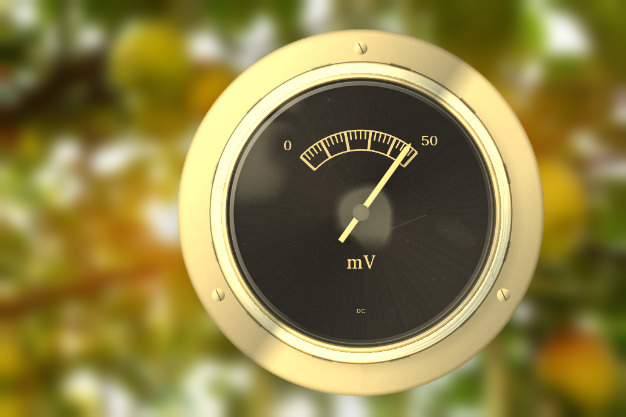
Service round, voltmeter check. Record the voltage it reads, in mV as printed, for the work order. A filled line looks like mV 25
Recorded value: mV 46
